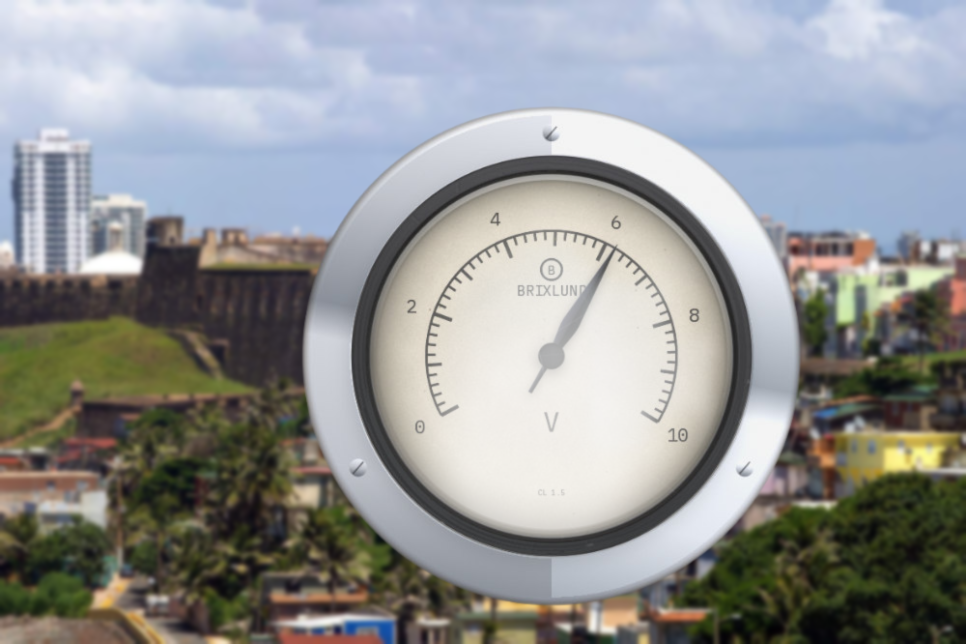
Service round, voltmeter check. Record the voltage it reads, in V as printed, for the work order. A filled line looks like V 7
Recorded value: V 6.2
